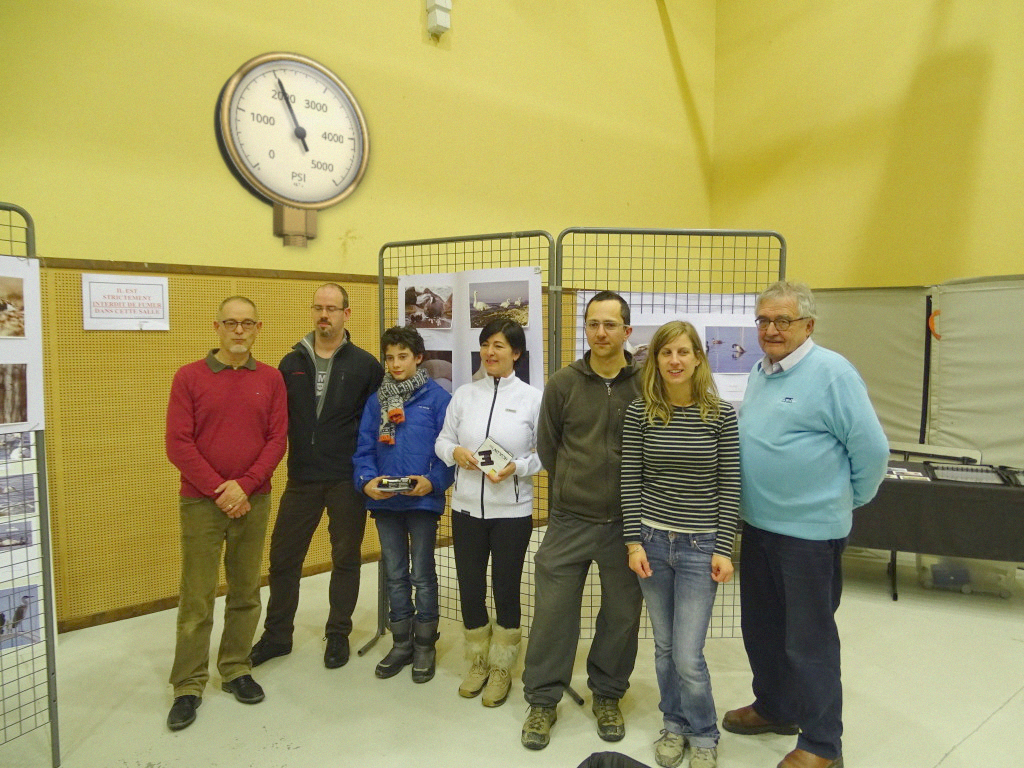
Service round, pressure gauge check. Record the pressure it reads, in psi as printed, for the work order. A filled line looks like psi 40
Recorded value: psi 2000
